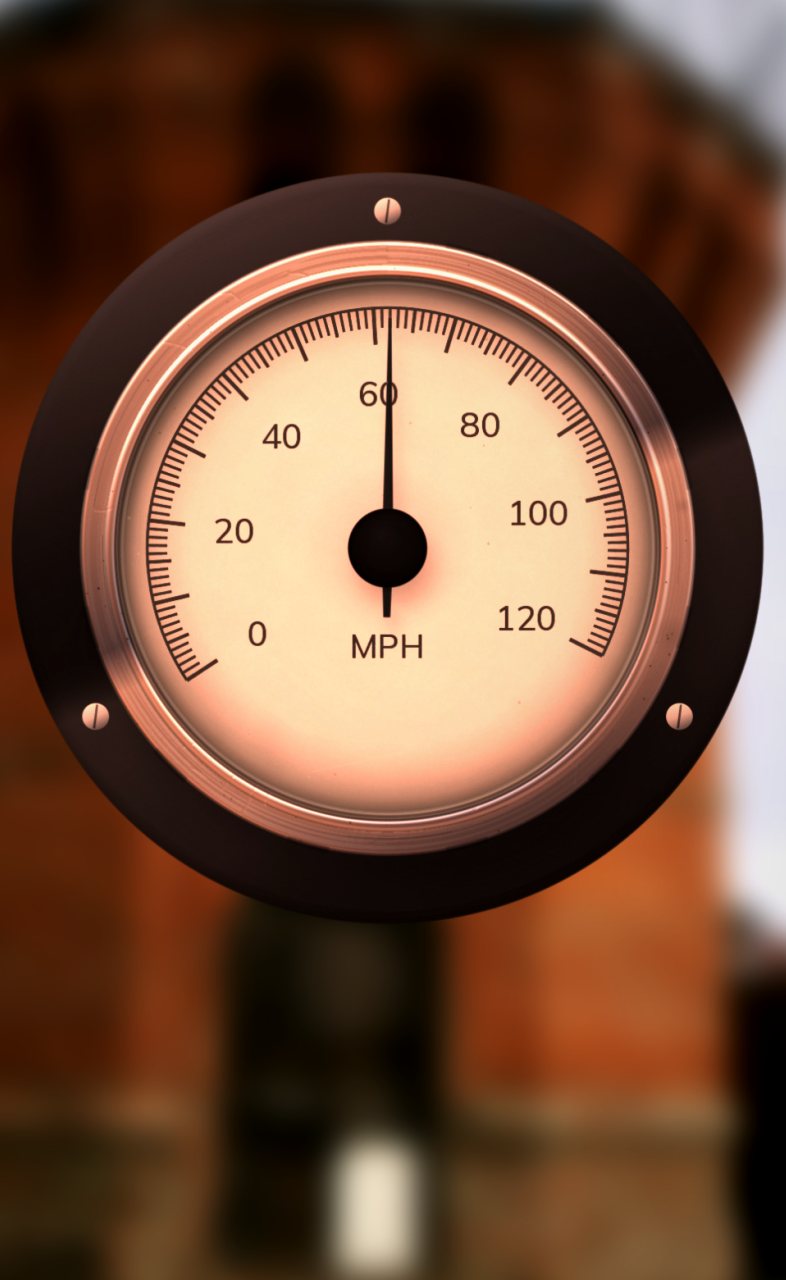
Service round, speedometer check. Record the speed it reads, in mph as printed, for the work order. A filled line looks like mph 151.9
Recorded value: mph 62
